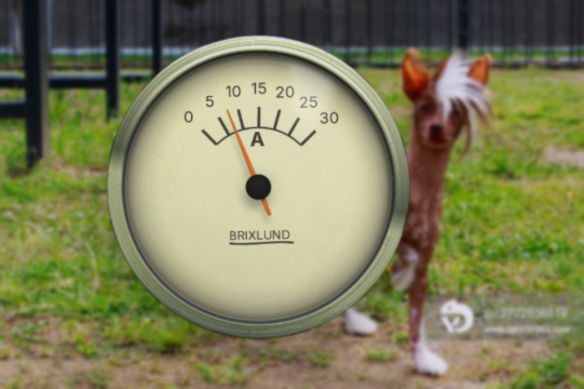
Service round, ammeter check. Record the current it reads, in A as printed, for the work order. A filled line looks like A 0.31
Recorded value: A 7.5
